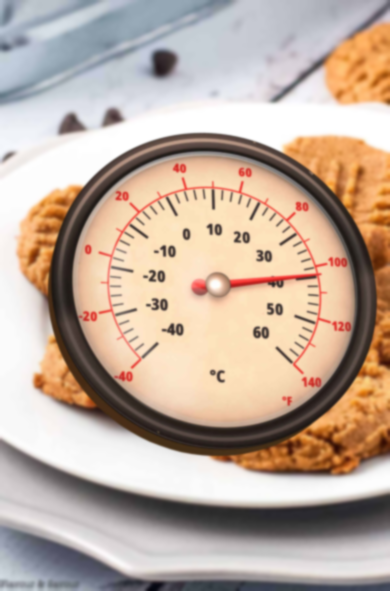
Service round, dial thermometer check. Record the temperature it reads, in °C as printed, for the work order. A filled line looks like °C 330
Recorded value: °C 40
